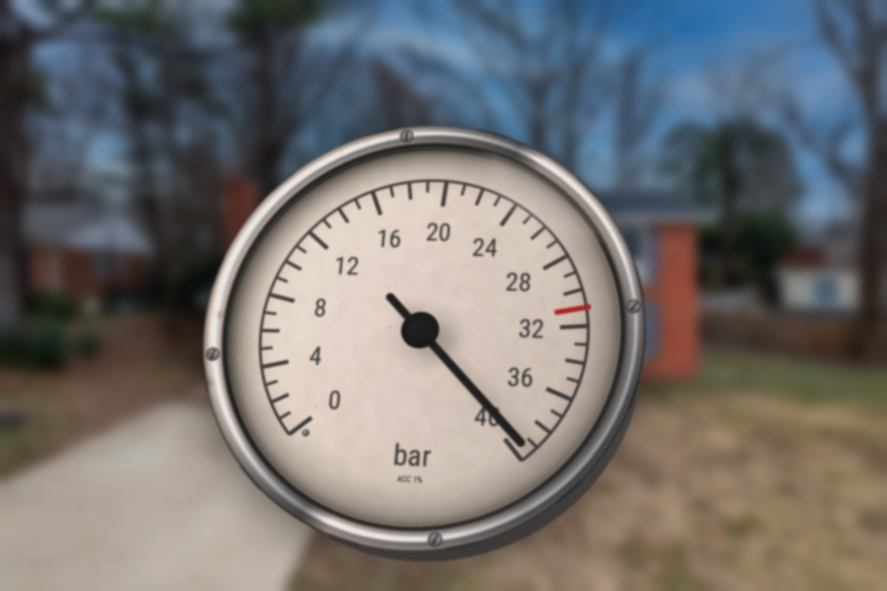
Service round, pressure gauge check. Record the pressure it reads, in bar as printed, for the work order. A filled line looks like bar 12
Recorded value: bar 39.5
